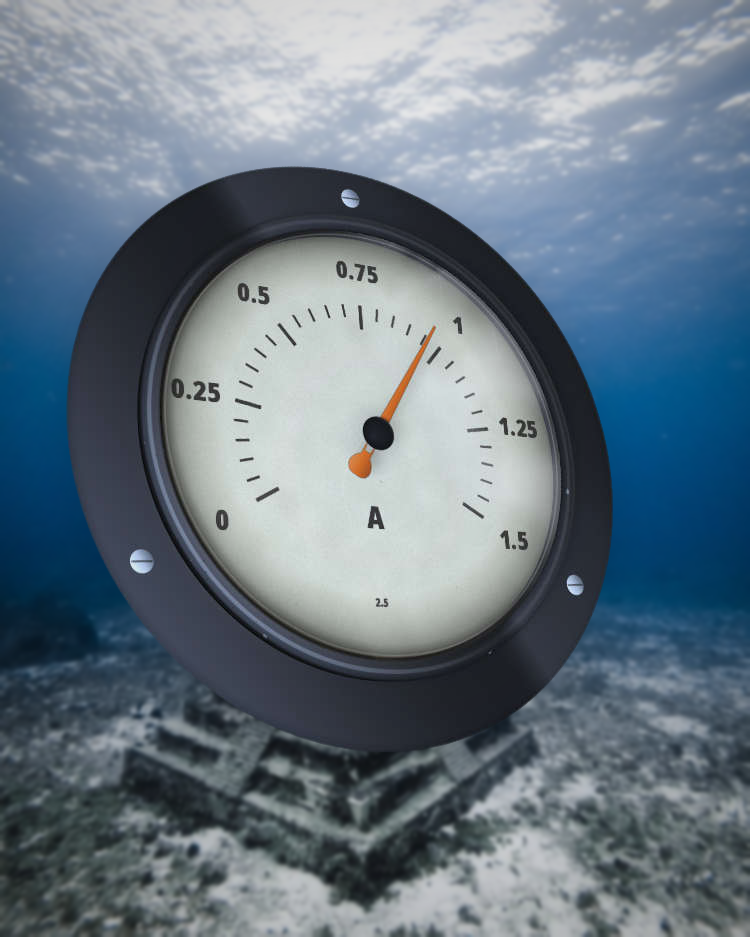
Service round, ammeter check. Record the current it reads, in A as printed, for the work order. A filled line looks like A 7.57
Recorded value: A 0.95
